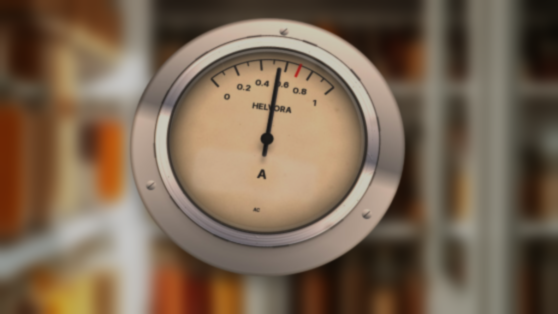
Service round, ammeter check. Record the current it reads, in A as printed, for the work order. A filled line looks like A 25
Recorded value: A 0.55
